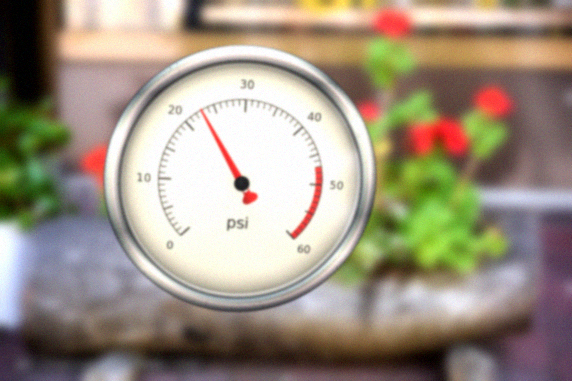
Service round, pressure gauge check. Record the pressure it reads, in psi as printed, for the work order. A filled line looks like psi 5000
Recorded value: psi 23
